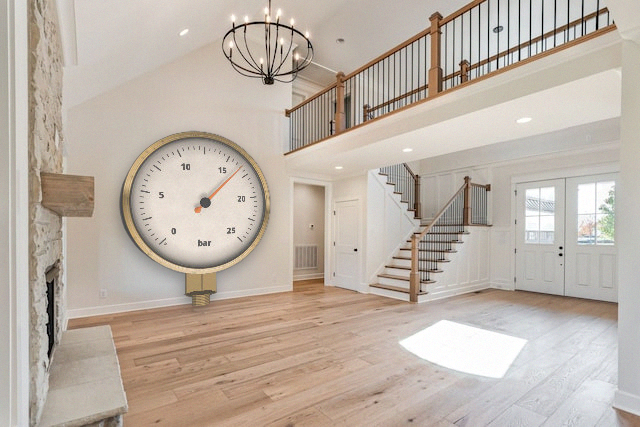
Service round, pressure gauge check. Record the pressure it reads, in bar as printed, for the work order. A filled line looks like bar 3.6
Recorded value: bar 16.5
